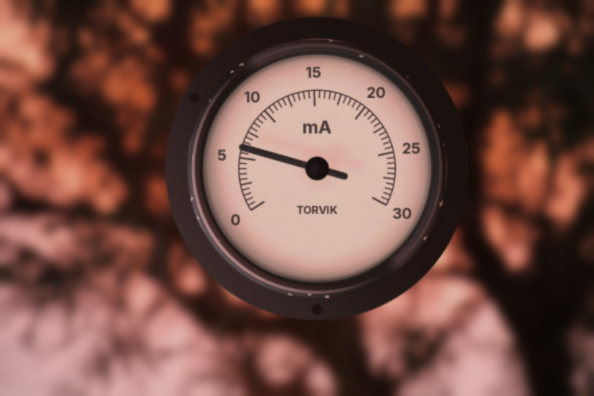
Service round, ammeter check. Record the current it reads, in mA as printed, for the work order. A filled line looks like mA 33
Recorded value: mA 6
